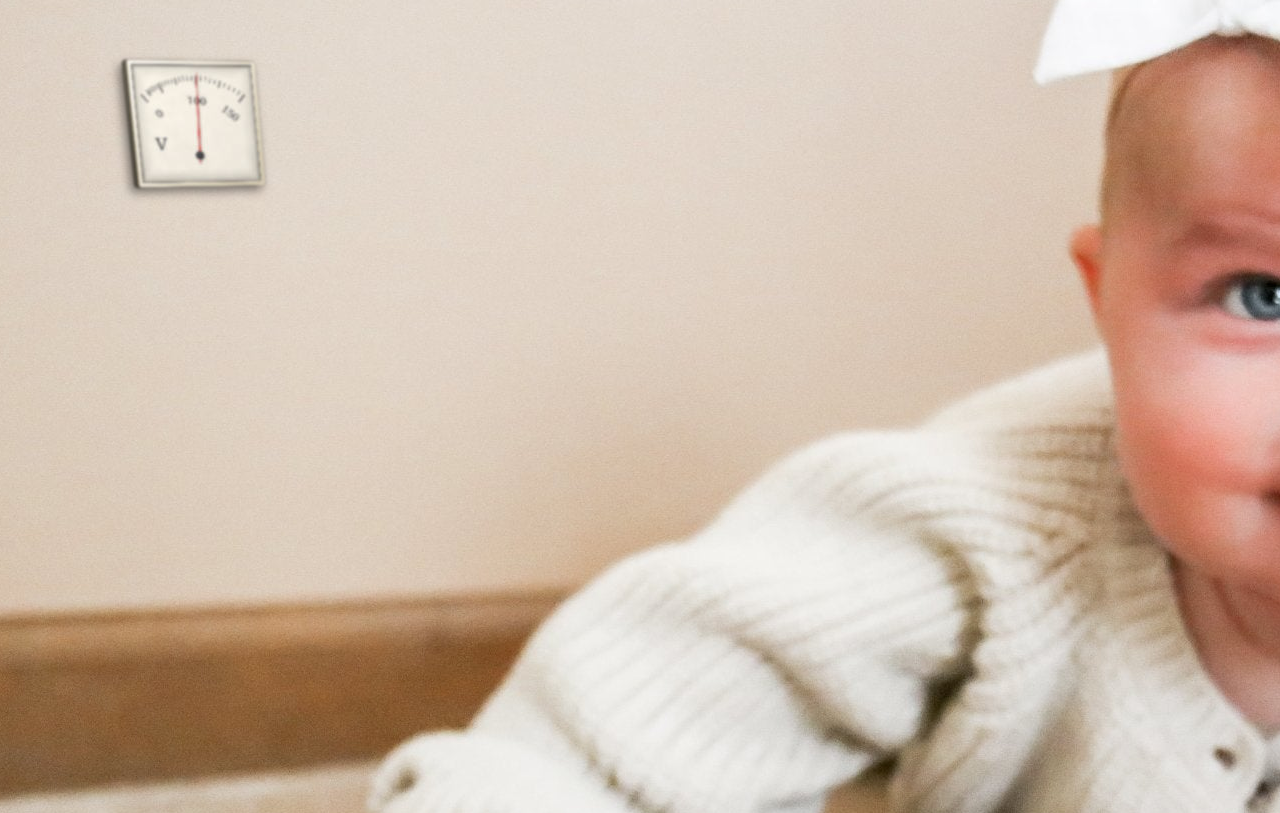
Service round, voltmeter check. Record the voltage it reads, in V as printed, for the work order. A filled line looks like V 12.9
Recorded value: V 100
